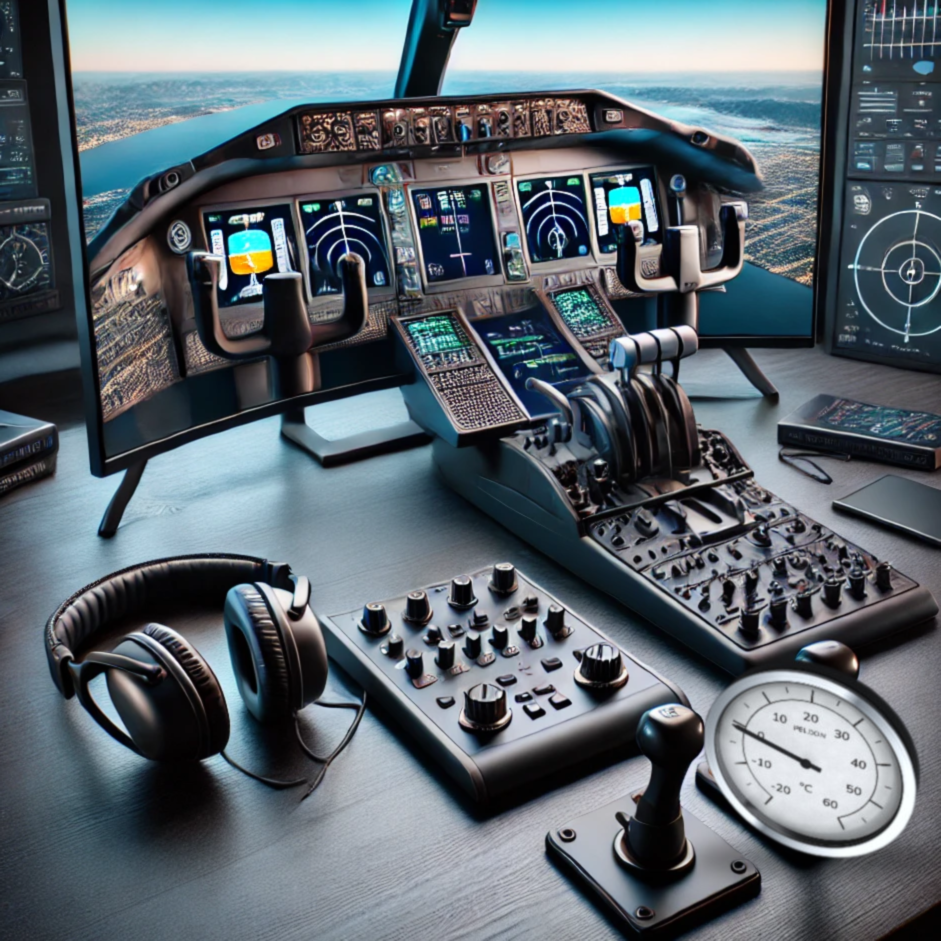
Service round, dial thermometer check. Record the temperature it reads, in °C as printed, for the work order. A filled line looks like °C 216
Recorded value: °C 0
